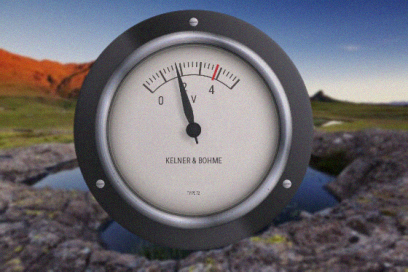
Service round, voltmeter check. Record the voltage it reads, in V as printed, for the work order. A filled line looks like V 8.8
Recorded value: V 1.8
